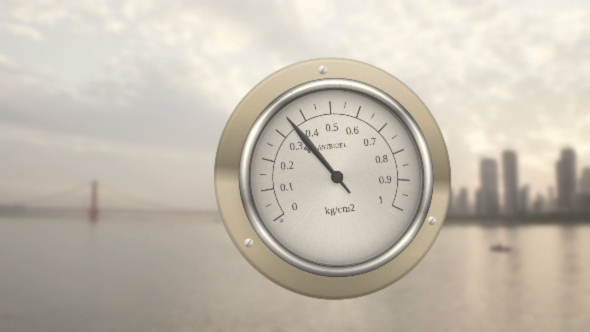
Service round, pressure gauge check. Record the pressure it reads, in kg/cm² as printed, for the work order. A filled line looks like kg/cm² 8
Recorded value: kg/cm² 0.35
